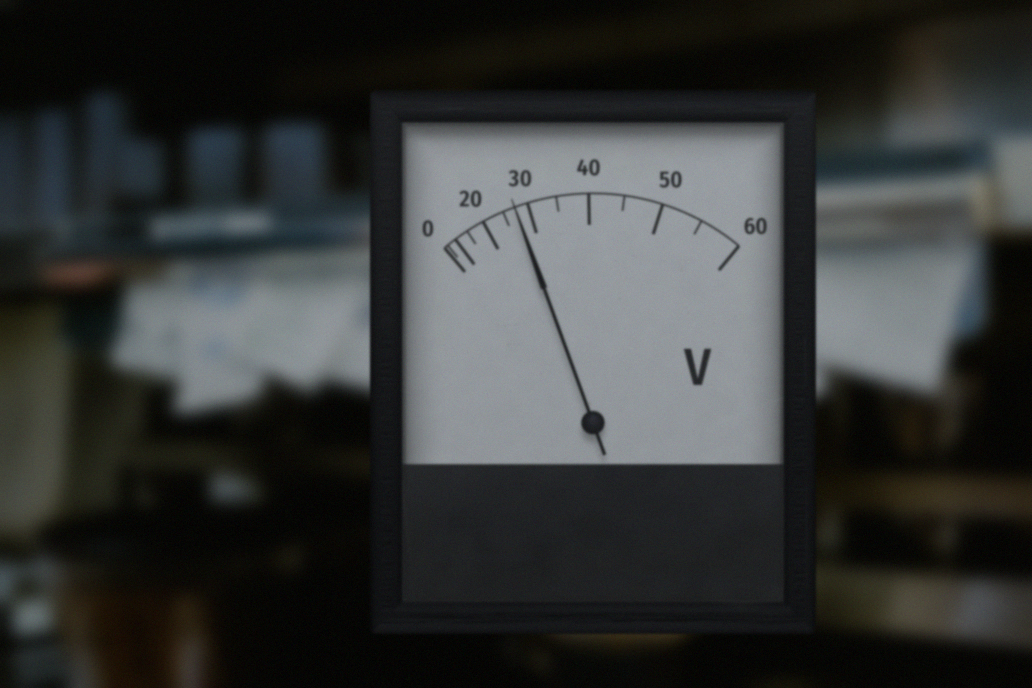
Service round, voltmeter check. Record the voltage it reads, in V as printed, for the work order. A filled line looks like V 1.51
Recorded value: V 27.5
